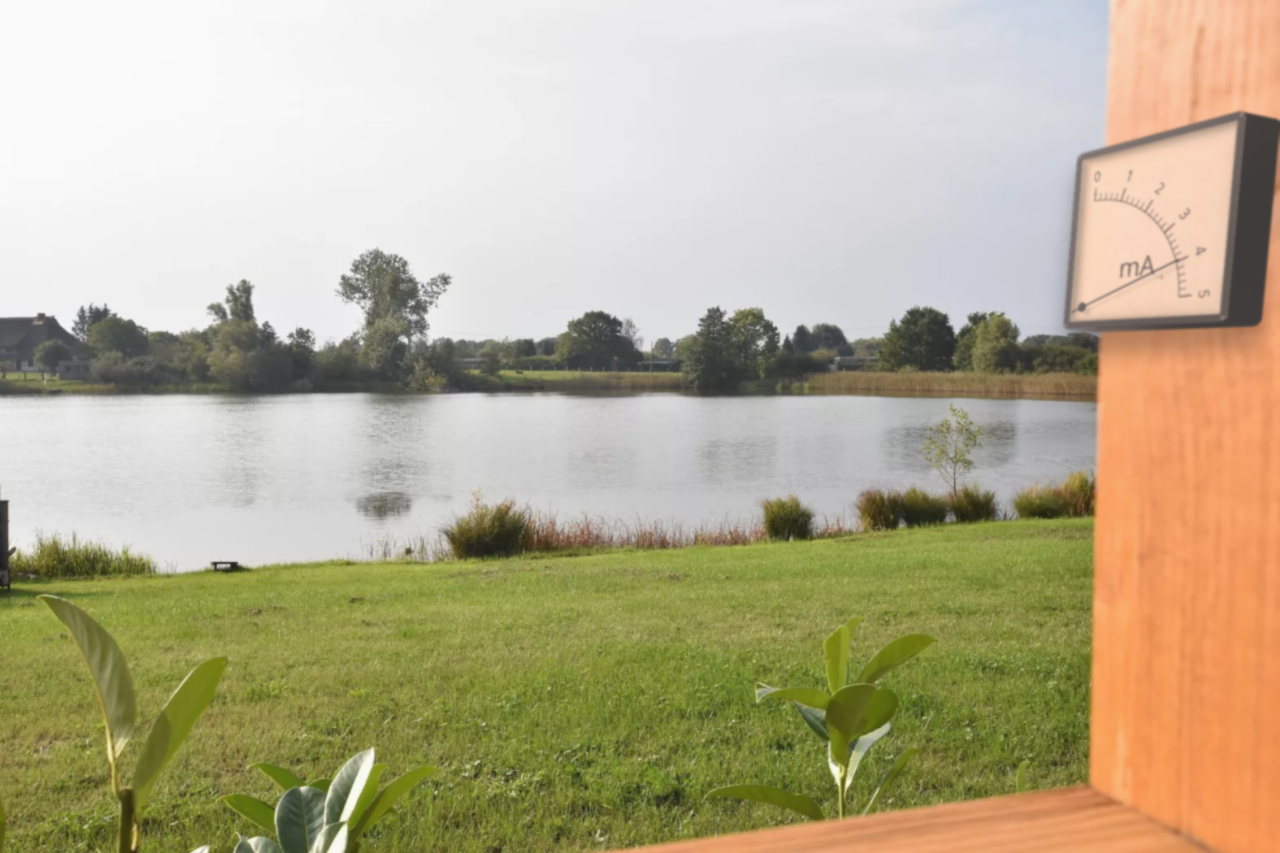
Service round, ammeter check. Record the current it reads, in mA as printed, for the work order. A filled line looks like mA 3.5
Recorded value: mA 4
